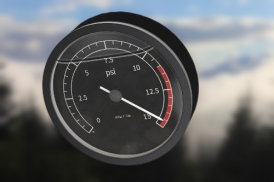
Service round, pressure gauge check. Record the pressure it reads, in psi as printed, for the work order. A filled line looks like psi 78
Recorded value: psi 14.5
